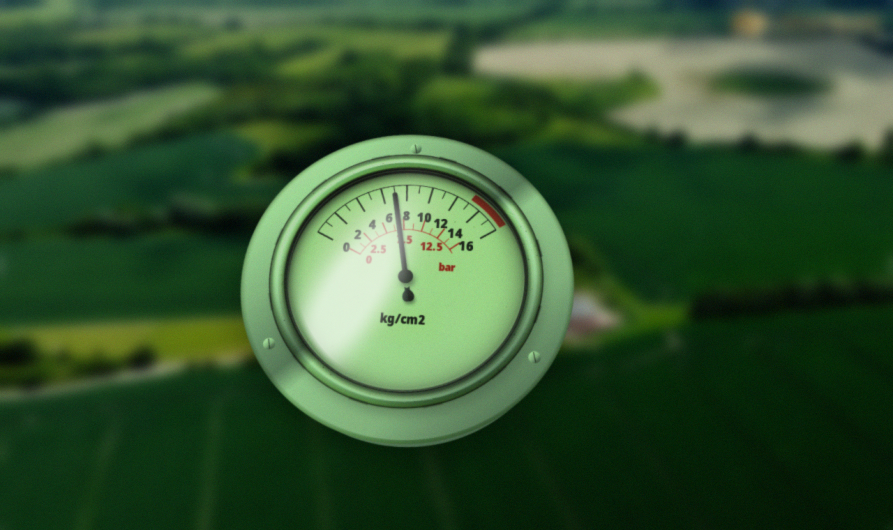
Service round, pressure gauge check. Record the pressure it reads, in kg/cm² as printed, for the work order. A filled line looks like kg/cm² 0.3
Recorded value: kg/cm² 7
